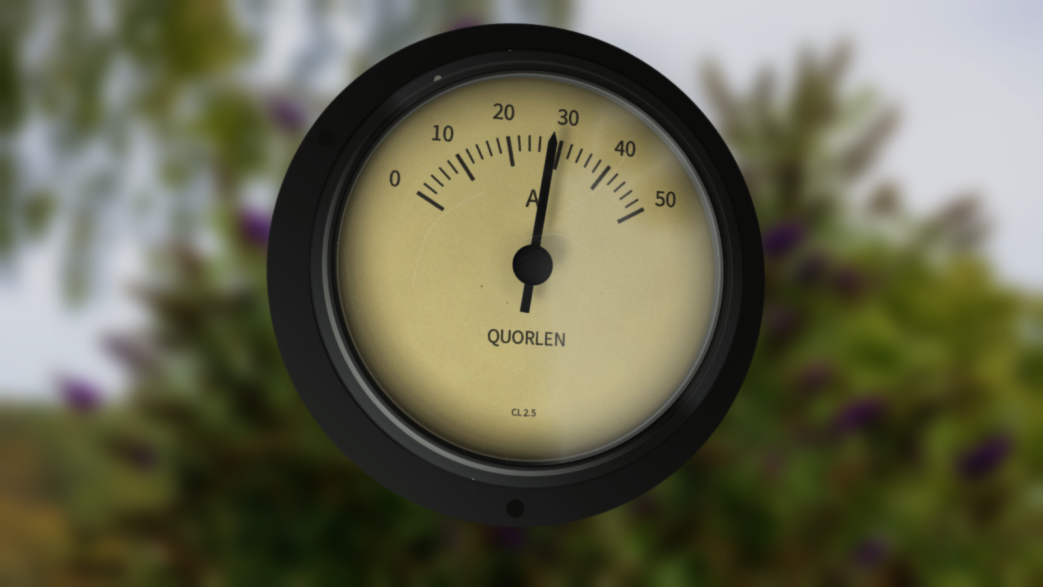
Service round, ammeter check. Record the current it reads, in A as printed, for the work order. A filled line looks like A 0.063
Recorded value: A 28
